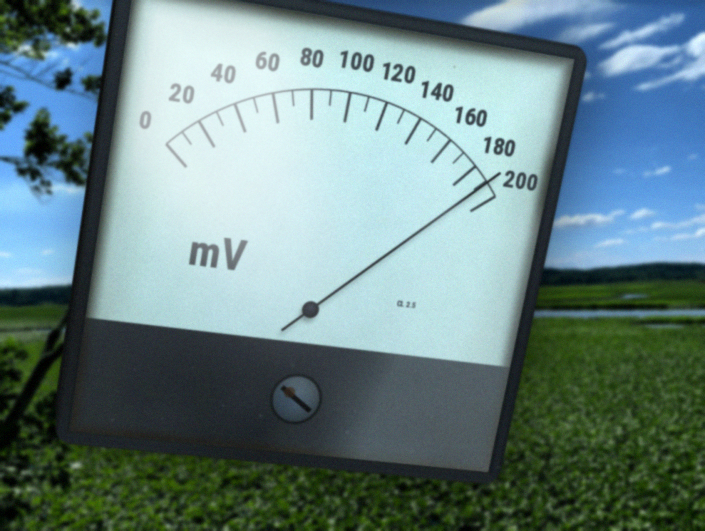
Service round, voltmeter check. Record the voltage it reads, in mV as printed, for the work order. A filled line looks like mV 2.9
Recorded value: mV 190
